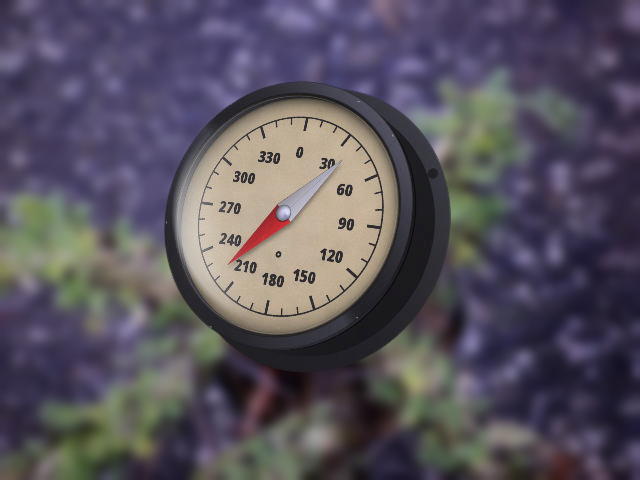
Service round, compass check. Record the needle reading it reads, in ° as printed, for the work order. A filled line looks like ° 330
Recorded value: ° 220
